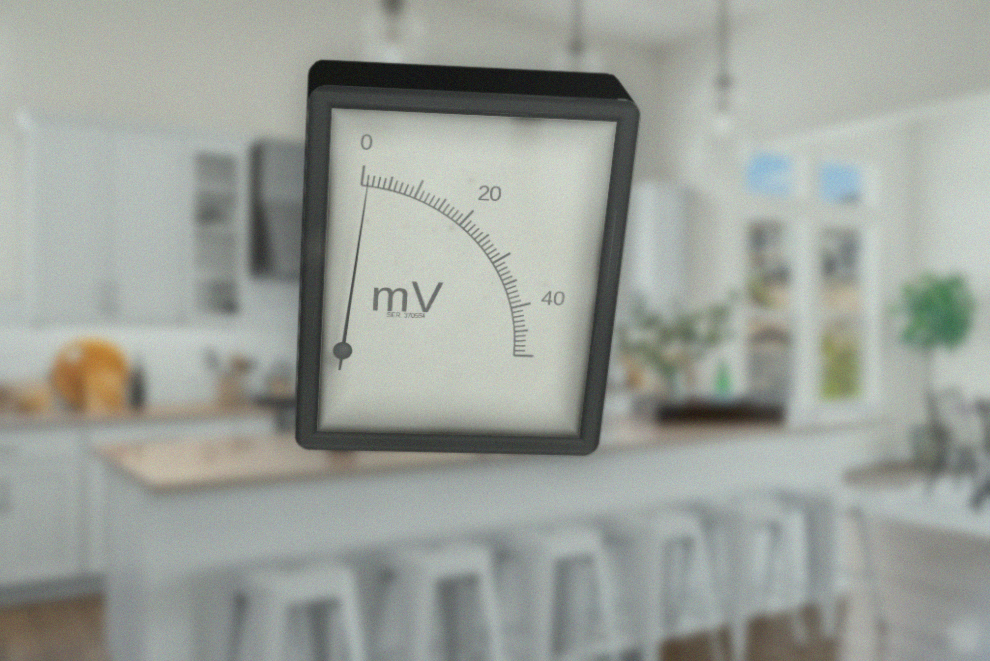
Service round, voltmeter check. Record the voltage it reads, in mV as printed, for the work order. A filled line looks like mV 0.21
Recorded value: mV 1
